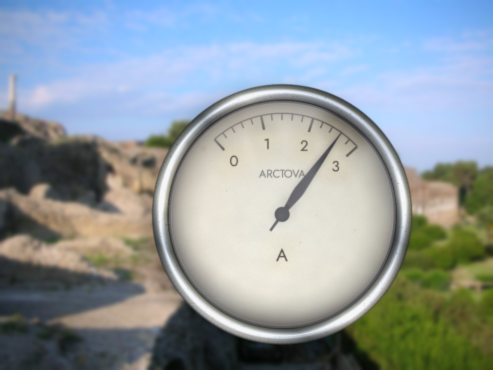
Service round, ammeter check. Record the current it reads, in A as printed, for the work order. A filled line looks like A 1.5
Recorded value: A 2.6
